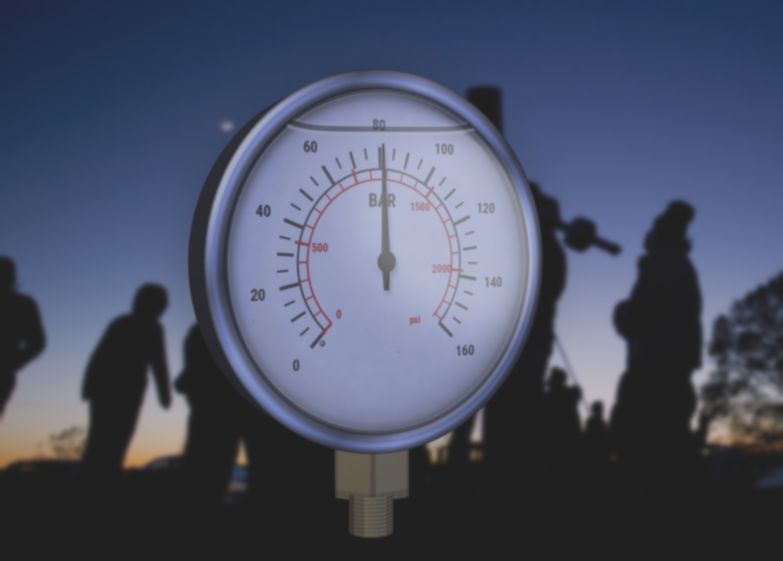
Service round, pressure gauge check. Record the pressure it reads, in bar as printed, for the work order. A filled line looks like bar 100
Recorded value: bar 80
